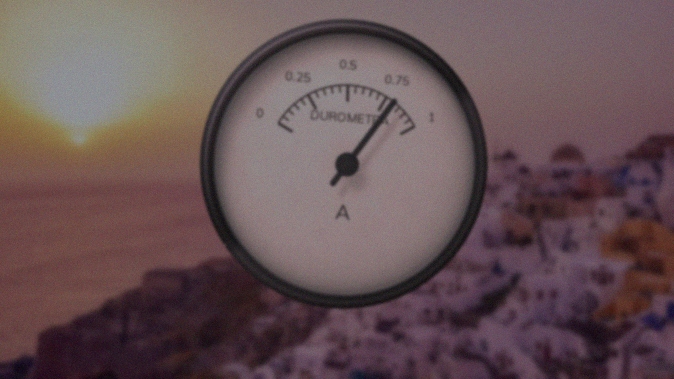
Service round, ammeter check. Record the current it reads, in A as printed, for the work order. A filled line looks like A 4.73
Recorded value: A 0.8
